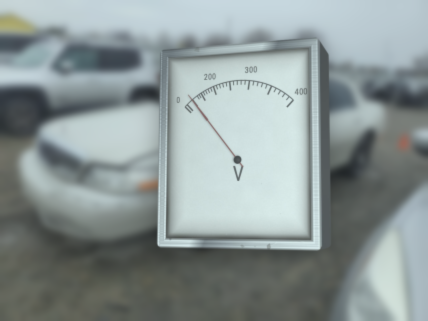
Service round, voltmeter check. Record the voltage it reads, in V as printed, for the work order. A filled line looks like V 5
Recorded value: V 100
